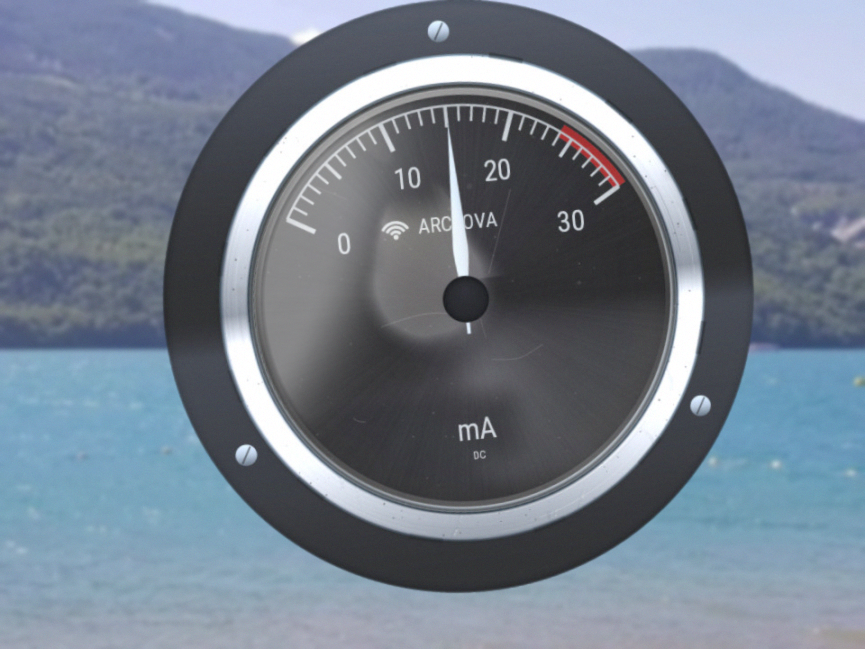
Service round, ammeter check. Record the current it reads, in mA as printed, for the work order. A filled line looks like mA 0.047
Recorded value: mA 15
